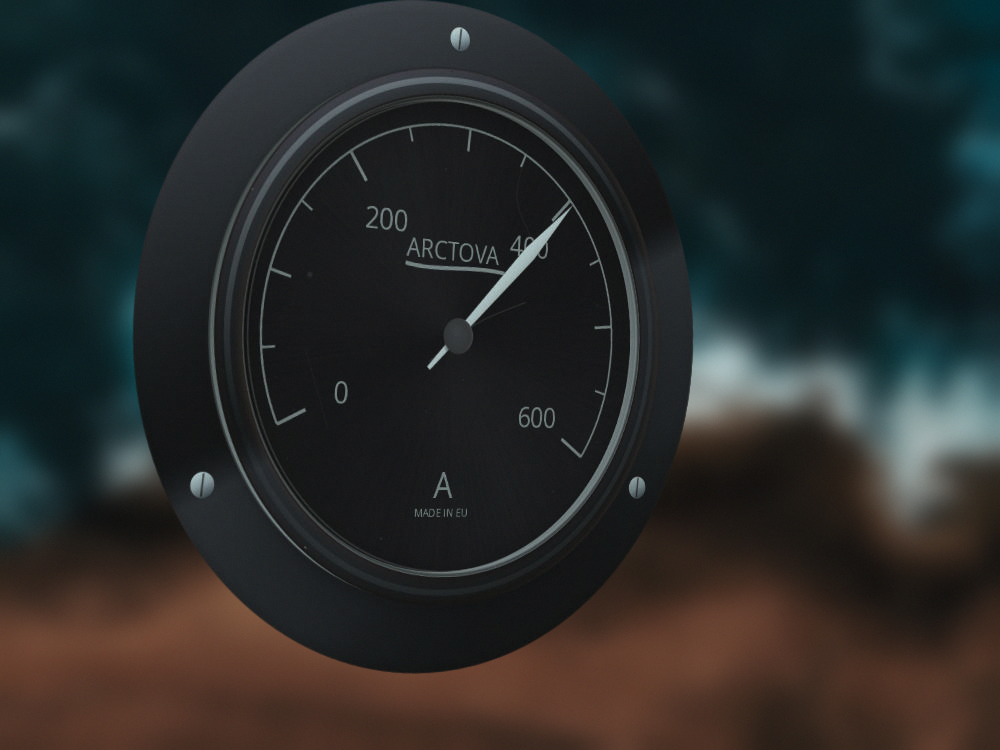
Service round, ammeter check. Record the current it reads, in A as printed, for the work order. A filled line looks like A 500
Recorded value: A 400
